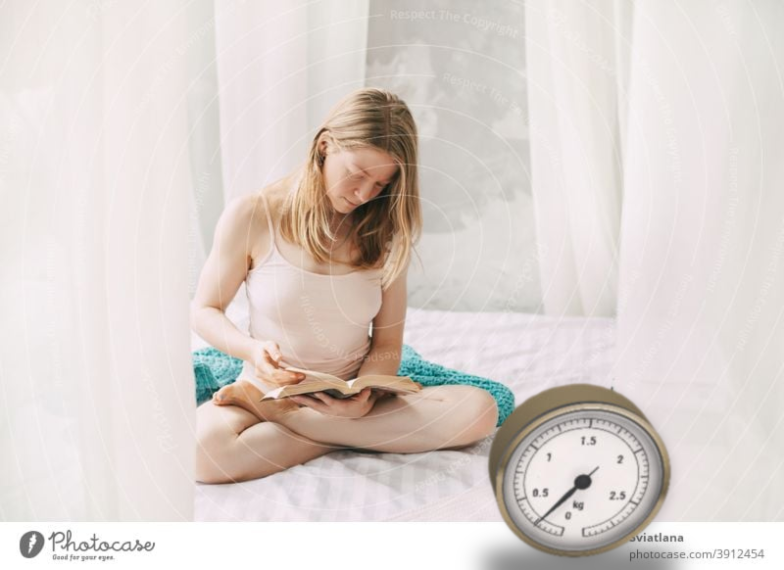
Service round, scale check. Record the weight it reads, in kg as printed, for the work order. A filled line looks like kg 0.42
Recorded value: kg 0.25
